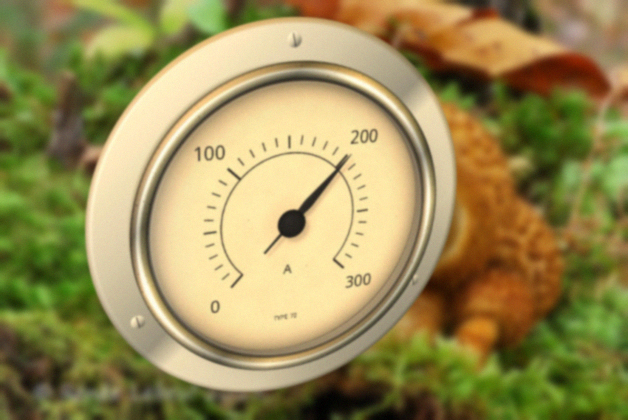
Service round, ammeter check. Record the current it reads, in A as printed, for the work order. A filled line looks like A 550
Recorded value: A 200
